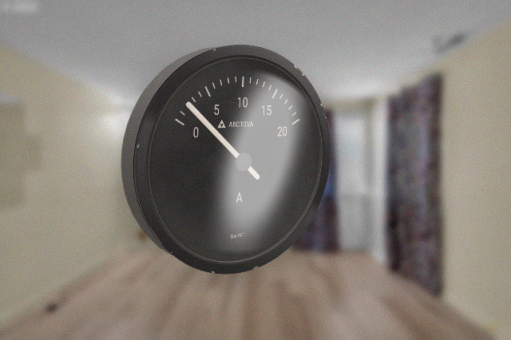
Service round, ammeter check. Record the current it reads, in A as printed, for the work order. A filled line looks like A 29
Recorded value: A 2
